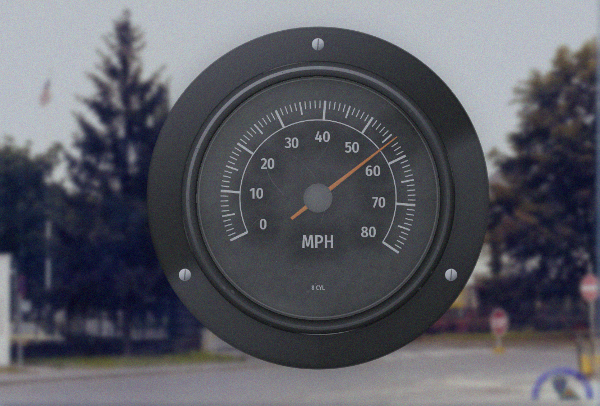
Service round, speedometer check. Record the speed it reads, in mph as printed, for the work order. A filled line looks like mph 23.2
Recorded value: mph 56
